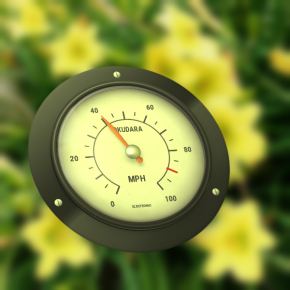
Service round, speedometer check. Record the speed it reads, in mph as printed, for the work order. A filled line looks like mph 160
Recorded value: mph 40
